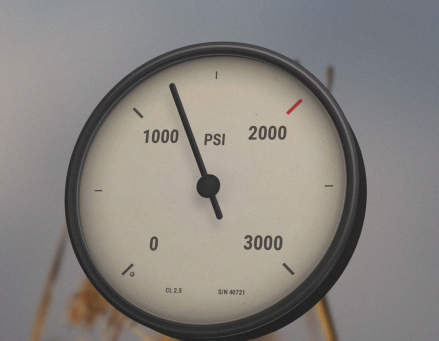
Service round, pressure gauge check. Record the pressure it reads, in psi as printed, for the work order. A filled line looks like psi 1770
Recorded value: psi 1250
